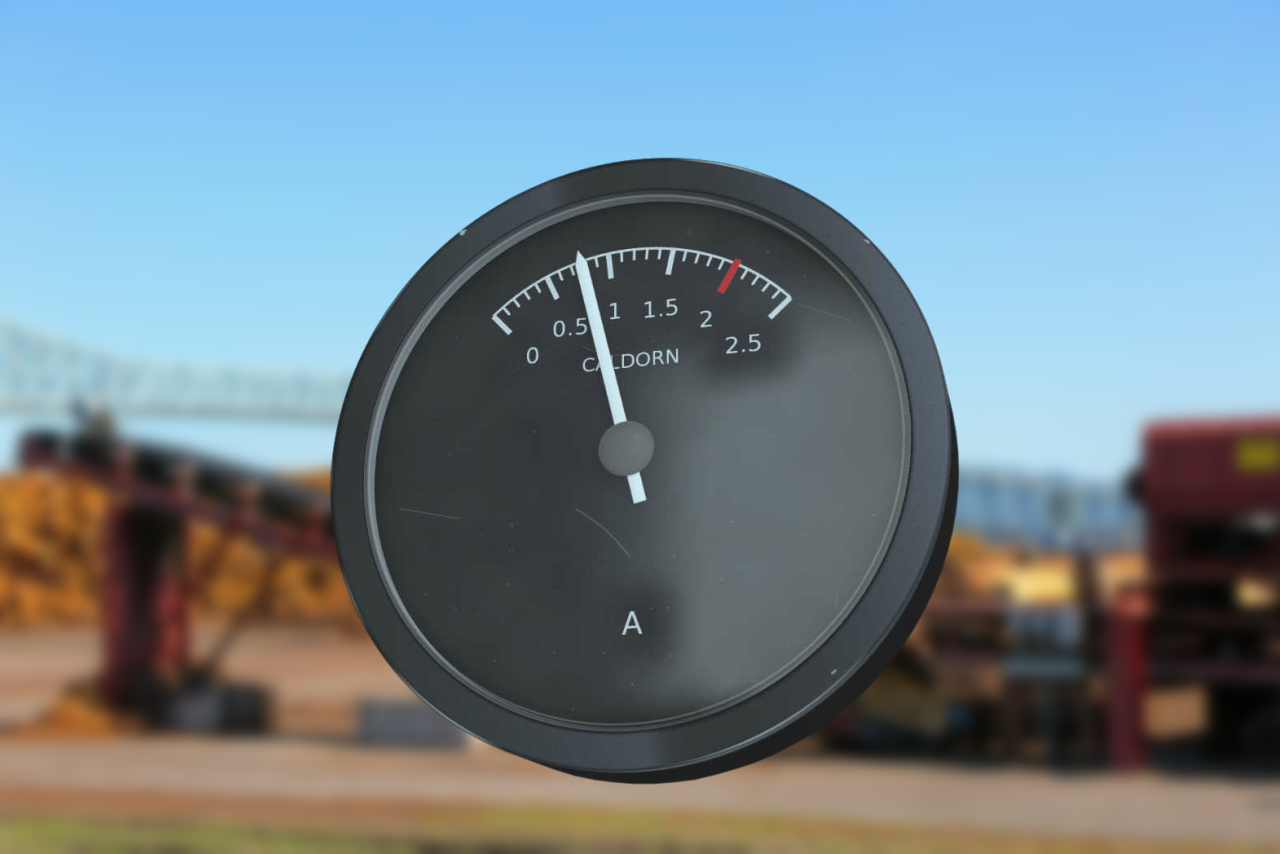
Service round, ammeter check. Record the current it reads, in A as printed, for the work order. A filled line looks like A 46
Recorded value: A 0.8
